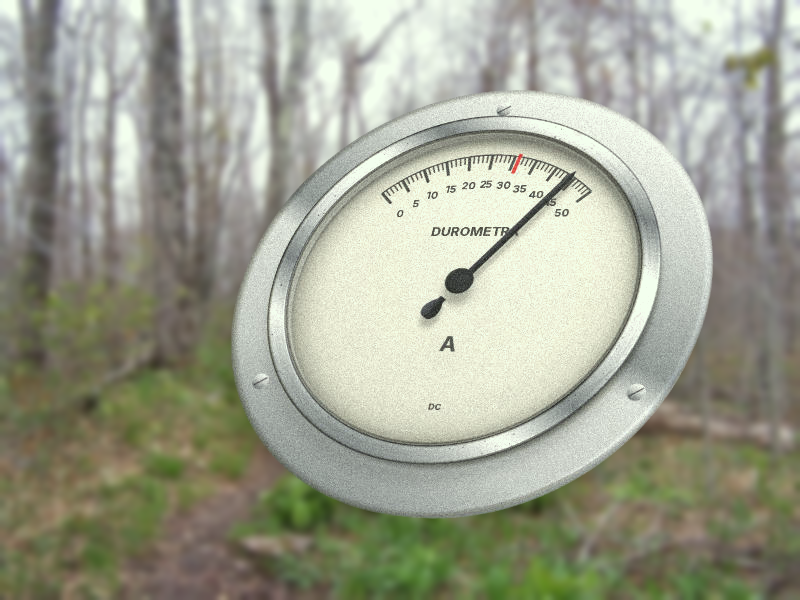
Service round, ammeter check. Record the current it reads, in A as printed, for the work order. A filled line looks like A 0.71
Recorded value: A 45
